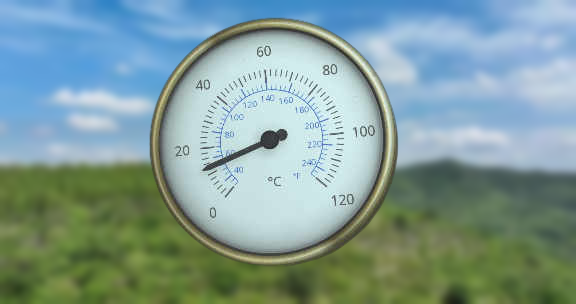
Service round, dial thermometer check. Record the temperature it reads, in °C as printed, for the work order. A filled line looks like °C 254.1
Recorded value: °C 12
